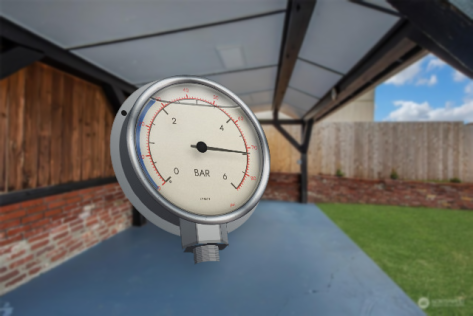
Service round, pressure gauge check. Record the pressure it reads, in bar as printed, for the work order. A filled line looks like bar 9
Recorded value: bar 5
